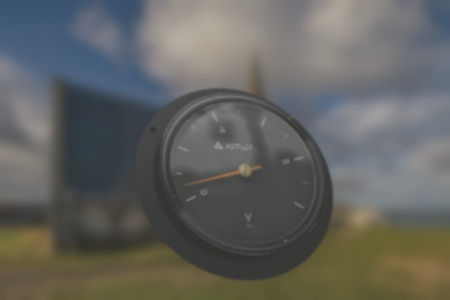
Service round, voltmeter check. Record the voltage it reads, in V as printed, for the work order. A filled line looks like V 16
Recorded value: V 0.5
